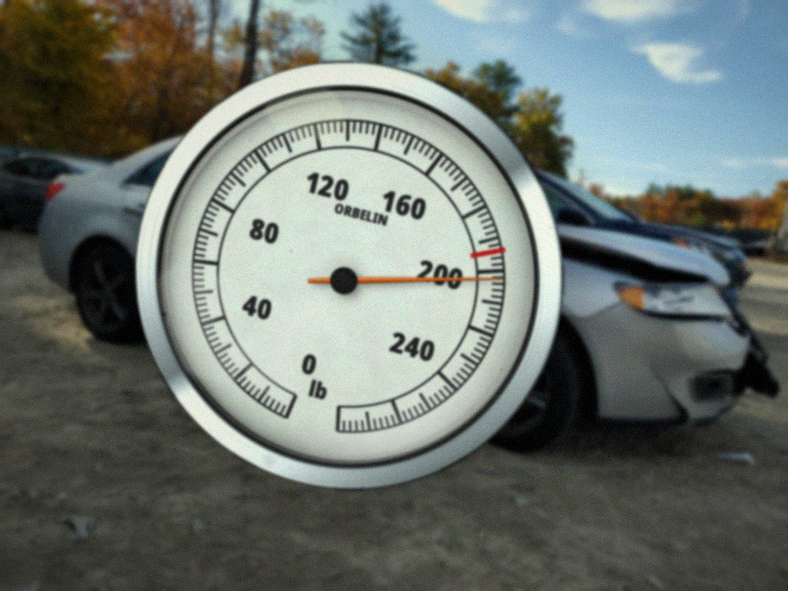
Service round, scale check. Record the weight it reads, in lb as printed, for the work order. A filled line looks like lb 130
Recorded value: lb 202
